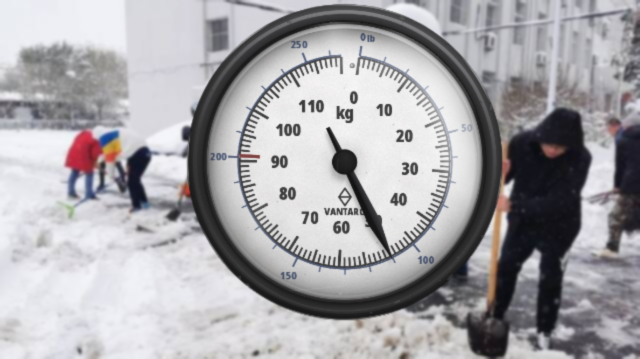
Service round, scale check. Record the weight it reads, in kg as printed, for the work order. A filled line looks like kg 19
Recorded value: kg 50
